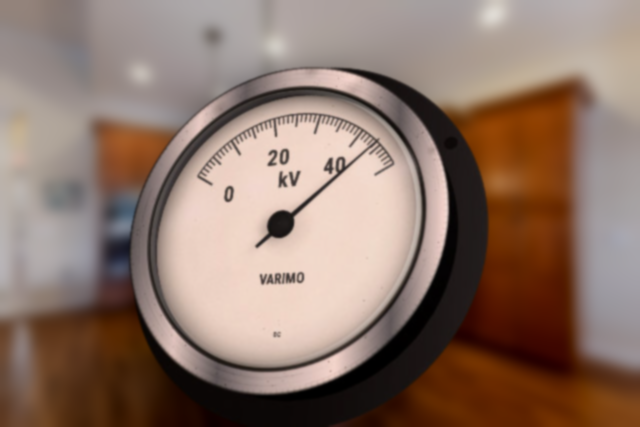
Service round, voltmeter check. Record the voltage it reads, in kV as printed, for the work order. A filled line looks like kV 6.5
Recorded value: kV 45
